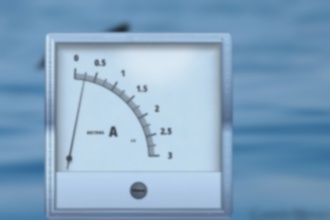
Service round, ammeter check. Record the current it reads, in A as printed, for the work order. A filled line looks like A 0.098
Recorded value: A 0.25
